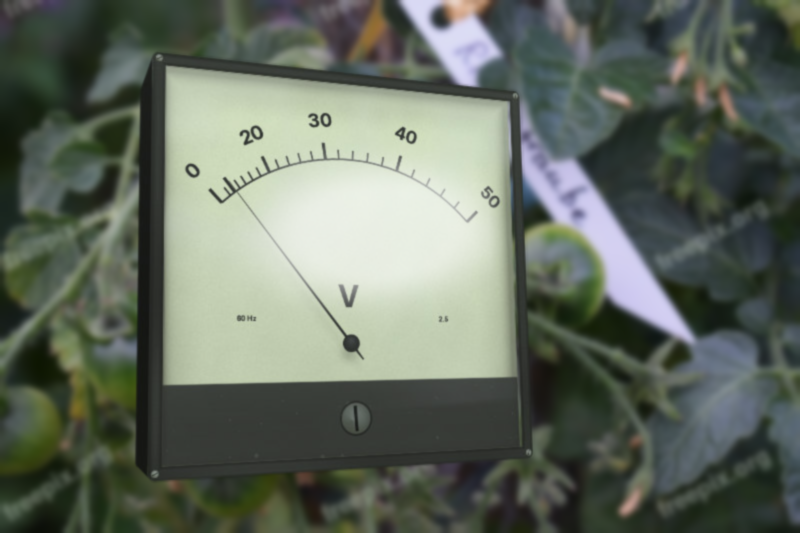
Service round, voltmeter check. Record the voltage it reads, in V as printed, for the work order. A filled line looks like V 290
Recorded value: V 10
